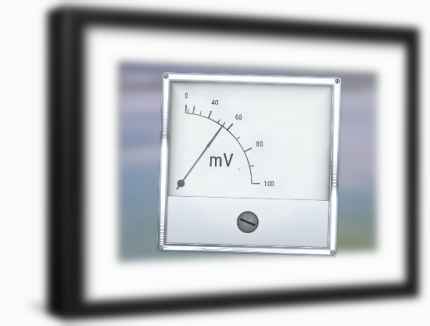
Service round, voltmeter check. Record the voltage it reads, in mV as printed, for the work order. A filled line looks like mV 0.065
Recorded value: mV 55
